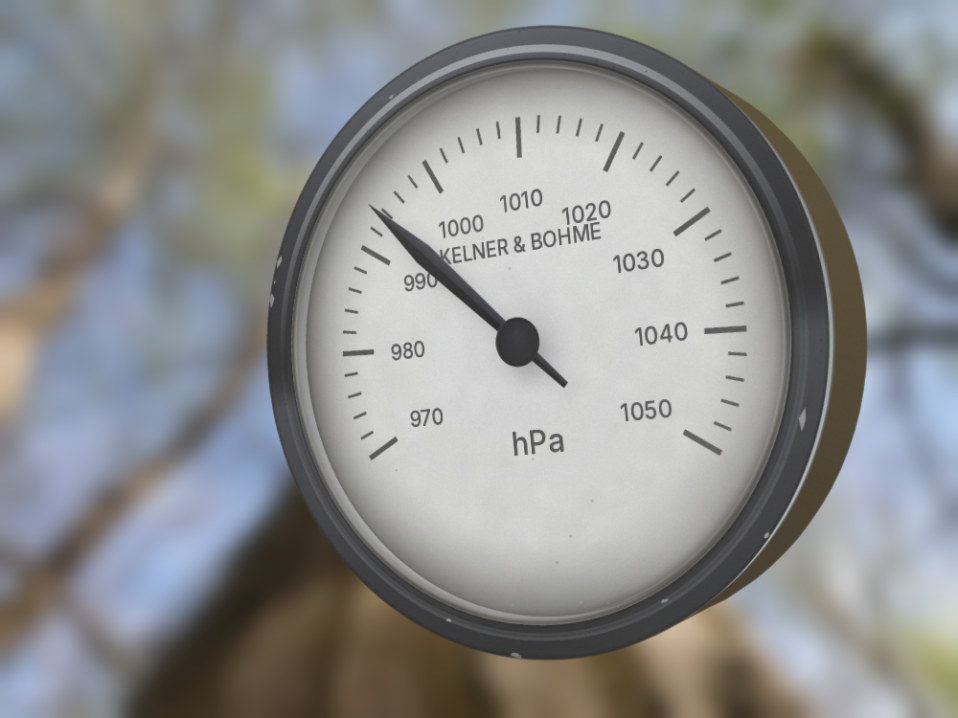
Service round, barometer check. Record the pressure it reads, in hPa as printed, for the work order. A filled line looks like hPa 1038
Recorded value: hPa 994
